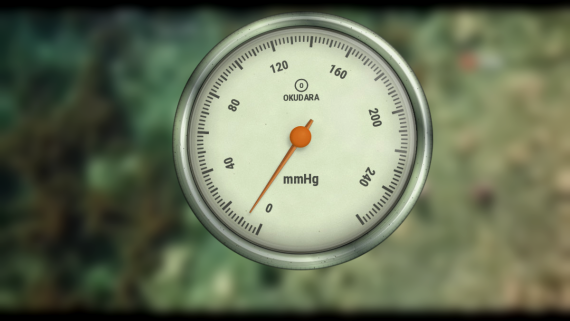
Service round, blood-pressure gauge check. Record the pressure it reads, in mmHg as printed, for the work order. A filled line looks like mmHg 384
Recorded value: mmHg 8
